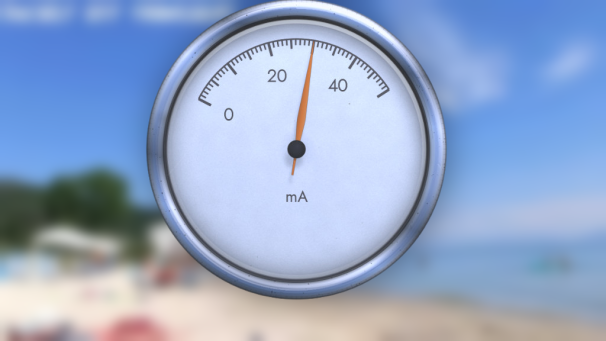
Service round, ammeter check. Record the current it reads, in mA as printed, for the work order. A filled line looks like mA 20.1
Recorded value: mA 30
